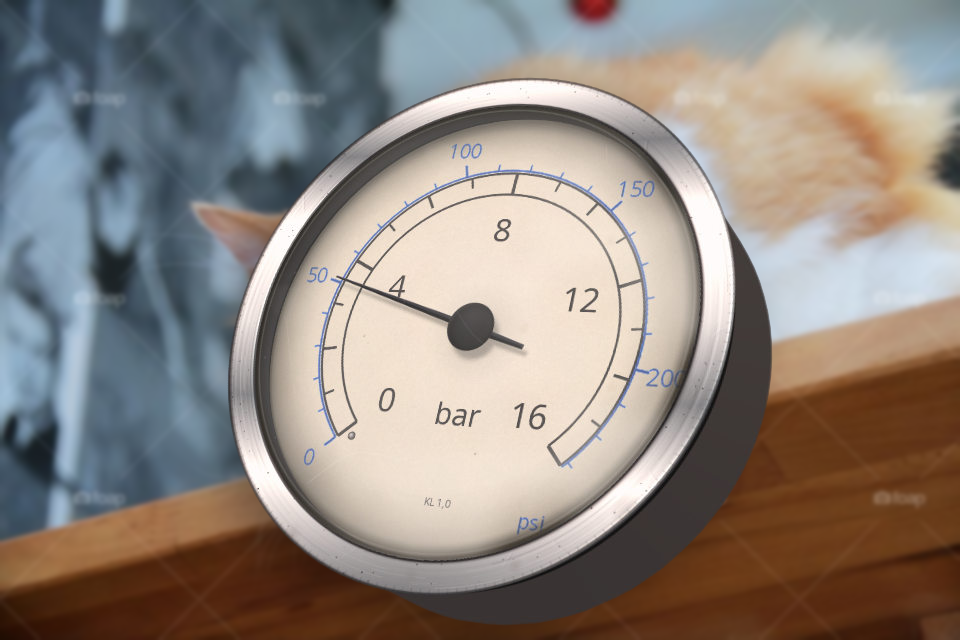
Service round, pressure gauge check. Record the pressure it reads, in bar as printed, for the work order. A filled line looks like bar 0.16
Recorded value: bar 3.5
